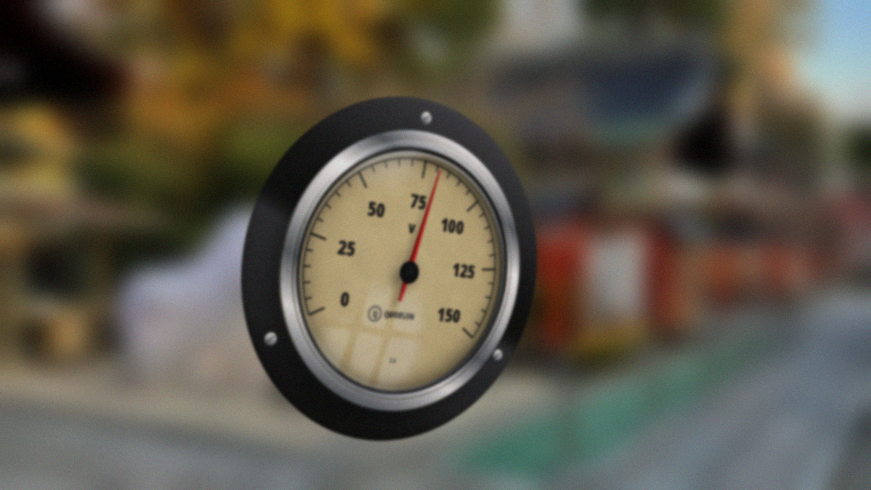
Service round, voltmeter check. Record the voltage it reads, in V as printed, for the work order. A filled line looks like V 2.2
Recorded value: V 80
